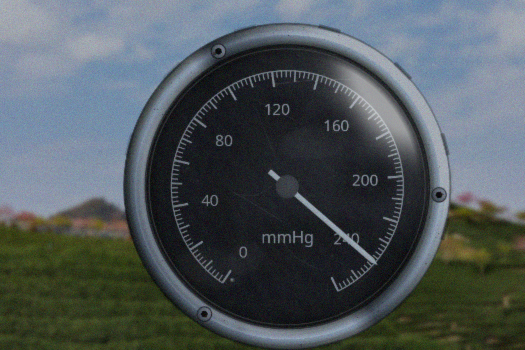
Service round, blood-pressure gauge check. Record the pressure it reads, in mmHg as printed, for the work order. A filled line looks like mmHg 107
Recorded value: mmHg 240
